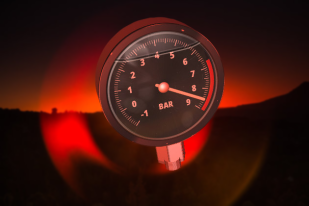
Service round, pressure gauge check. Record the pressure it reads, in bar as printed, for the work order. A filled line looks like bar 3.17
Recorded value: bar 8.5
